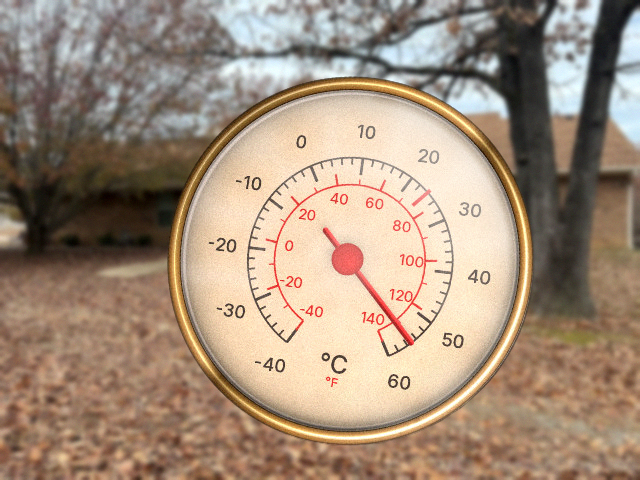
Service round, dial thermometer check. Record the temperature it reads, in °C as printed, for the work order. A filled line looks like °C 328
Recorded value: °C 55
